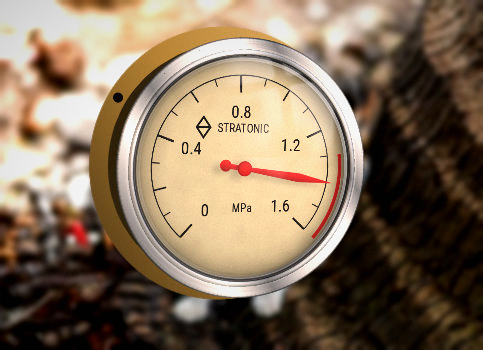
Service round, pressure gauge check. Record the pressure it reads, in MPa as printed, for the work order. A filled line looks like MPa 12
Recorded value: MPa 1.4
